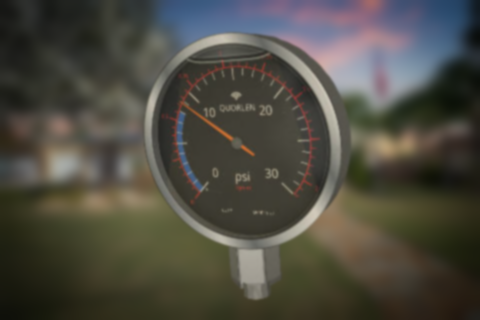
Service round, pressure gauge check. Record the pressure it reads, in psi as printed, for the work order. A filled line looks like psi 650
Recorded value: psi 9
